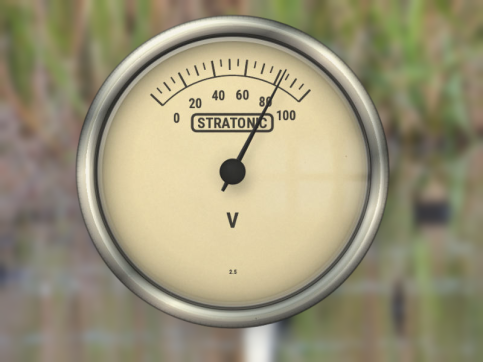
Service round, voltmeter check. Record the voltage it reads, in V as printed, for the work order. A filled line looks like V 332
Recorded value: V 82.5
